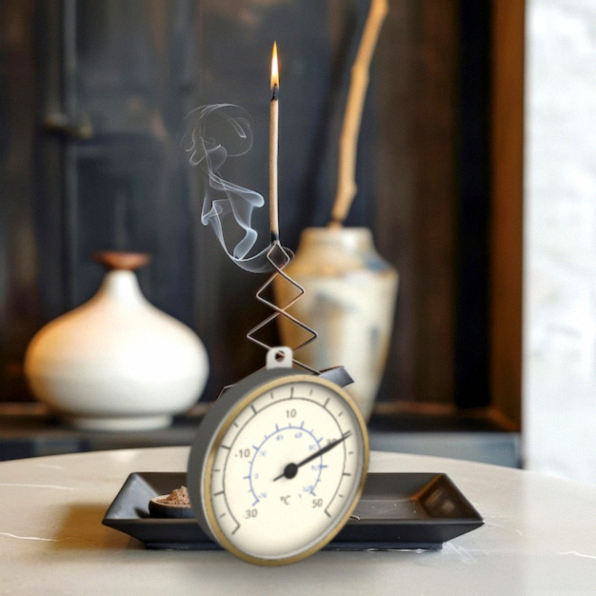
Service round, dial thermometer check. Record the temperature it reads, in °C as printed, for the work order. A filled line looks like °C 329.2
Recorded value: °C 30
